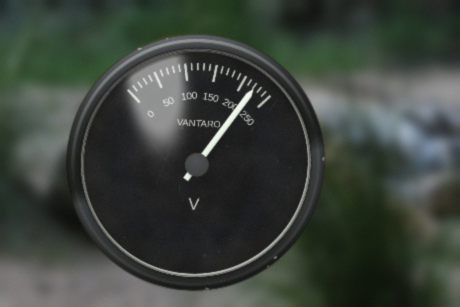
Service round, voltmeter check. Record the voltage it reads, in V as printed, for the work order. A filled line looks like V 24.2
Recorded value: V 220
